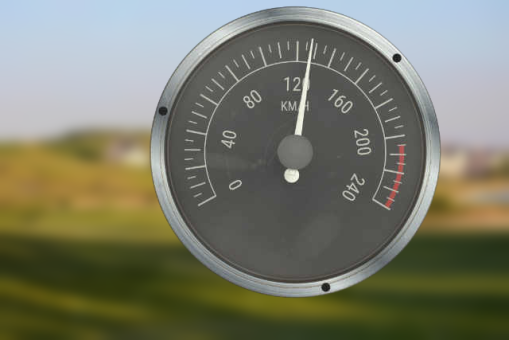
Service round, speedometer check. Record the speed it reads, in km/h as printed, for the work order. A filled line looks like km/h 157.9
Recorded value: km/h 127.5
